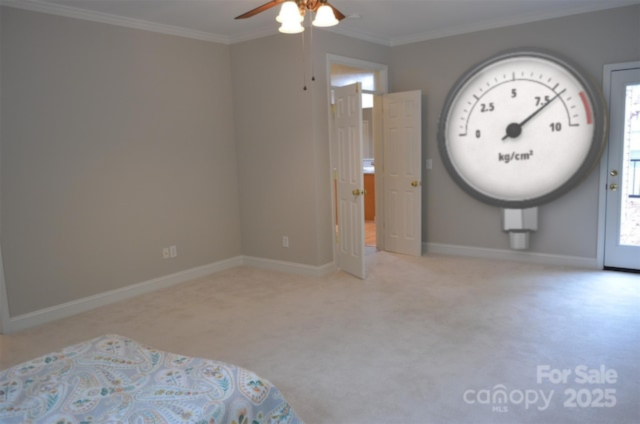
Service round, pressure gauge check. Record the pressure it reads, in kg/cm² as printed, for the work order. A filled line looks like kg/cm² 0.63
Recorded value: kg/cm² 8
